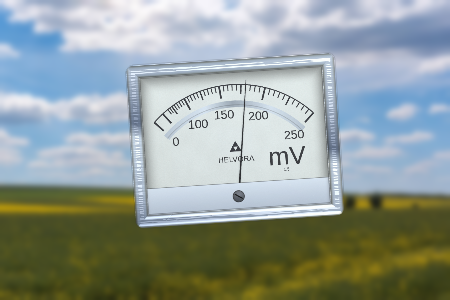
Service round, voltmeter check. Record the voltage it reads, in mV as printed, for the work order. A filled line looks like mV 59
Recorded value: mV 180
